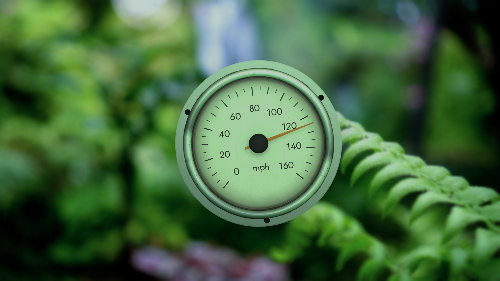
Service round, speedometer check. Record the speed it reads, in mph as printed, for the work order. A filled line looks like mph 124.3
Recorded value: mph 125
